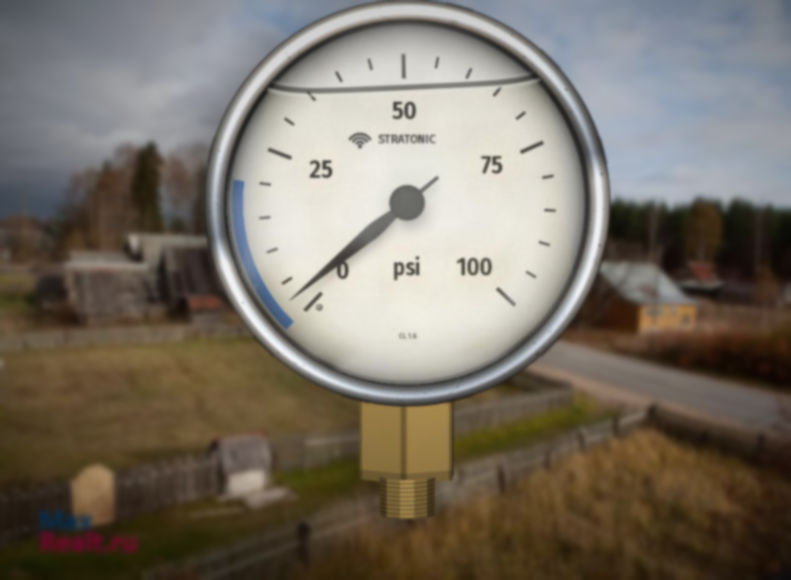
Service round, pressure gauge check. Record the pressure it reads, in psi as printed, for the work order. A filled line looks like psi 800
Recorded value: psi 2.5
